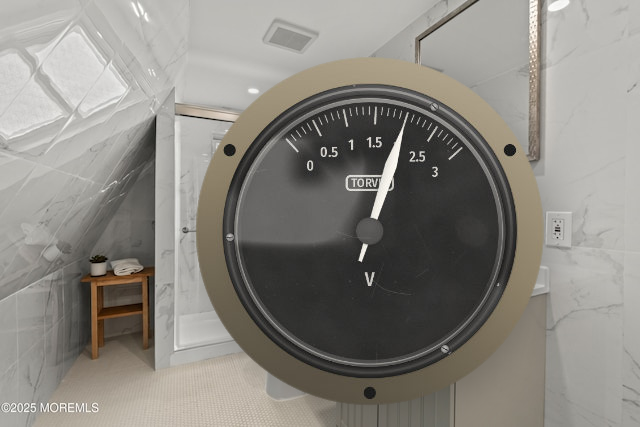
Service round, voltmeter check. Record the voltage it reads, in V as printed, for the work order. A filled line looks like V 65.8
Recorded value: V 2
